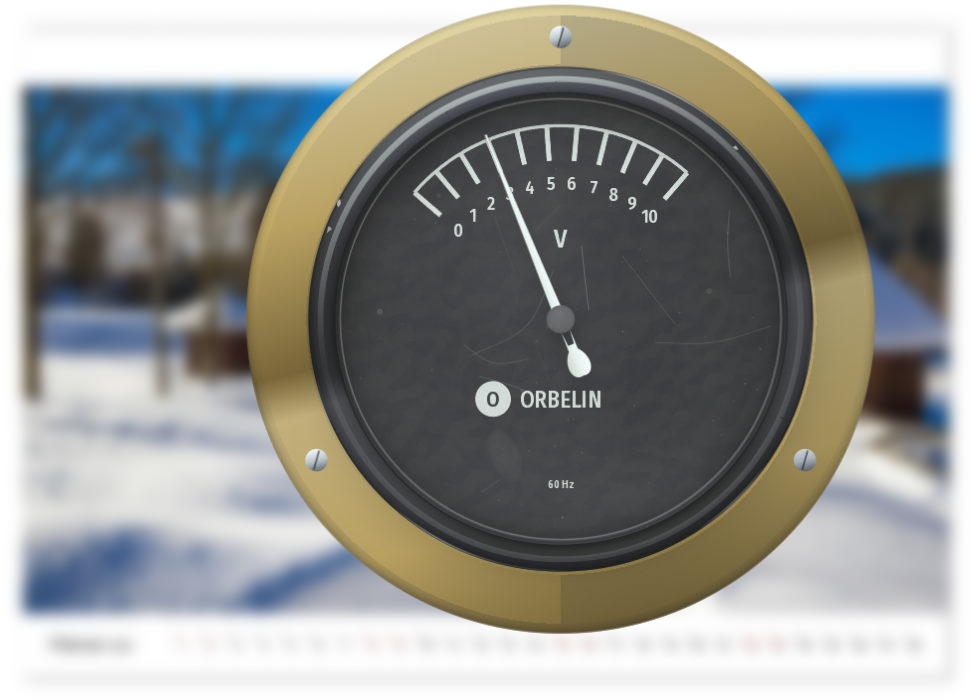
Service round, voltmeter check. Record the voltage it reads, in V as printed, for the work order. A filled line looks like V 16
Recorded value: V 3
